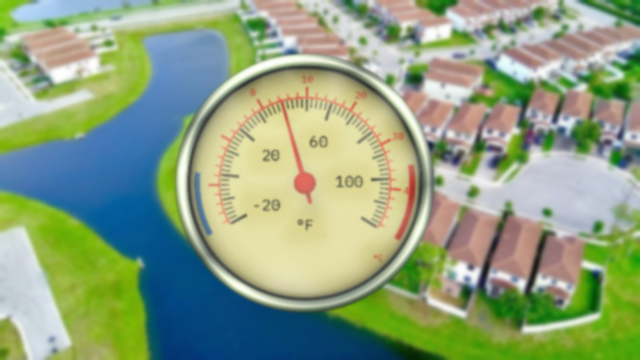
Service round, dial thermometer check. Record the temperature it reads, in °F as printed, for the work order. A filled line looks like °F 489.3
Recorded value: °F 40
